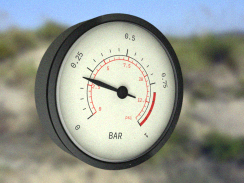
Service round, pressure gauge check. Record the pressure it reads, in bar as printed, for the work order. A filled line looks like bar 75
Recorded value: bar 0.2
